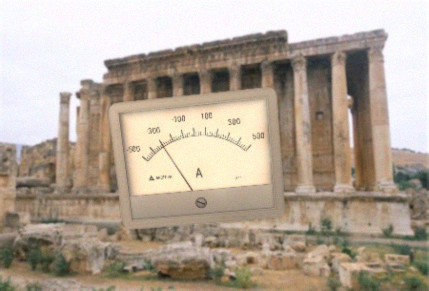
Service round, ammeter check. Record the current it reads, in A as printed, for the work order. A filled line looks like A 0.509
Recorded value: A -300
